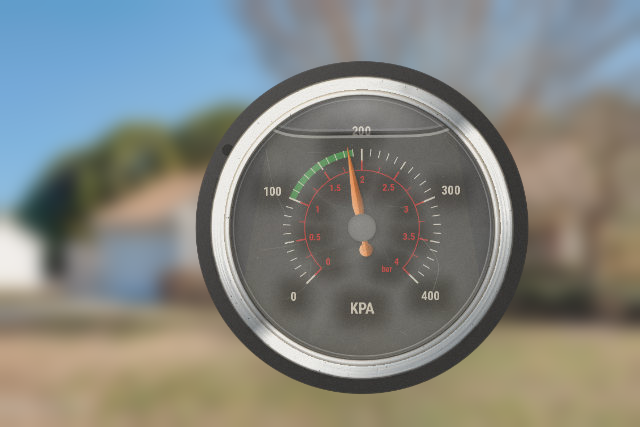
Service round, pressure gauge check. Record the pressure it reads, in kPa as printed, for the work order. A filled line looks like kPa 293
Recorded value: kPa 185
